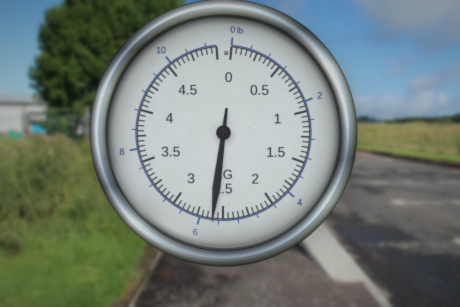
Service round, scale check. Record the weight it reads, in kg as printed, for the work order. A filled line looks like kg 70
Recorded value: kg 2.6
